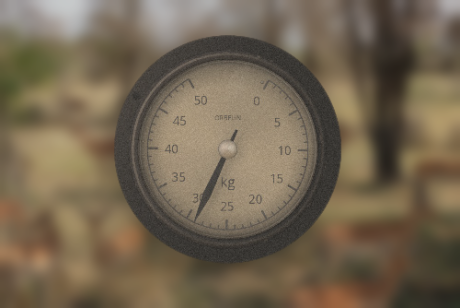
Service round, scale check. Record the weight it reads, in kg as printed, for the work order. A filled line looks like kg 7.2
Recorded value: kg 29
